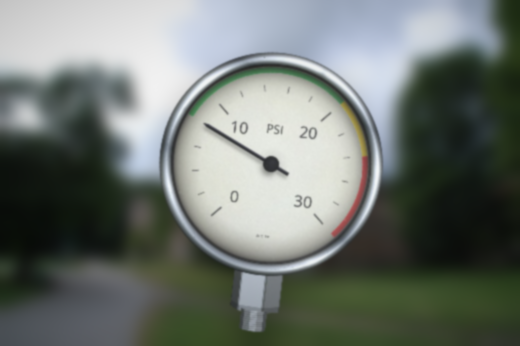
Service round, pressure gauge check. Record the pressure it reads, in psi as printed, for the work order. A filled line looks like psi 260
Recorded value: psi 8
